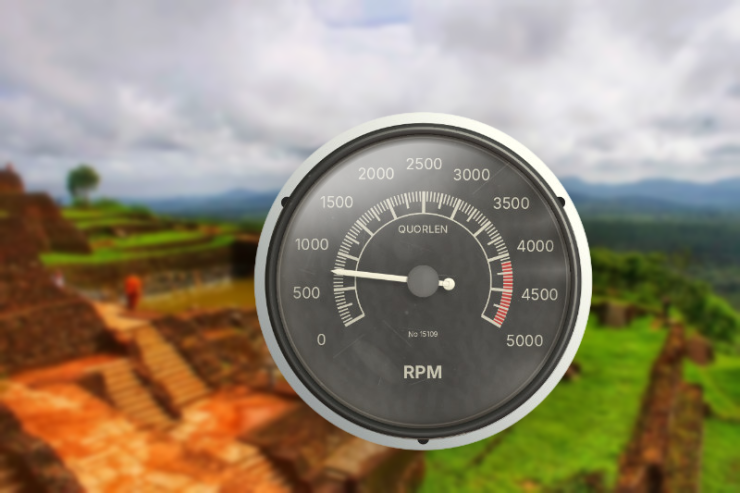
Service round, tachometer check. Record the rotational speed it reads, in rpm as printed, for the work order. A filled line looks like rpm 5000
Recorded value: rpm 750
